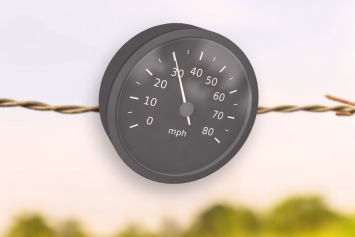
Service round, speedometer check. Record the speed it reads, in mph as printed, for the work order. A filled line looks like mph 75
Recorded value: mph 30
